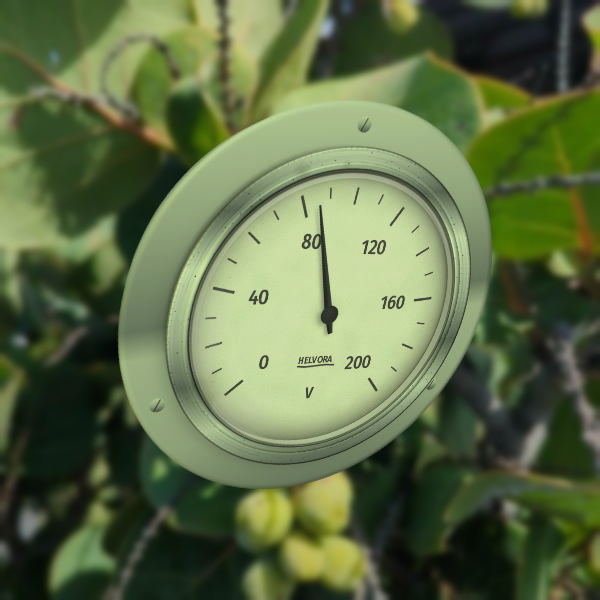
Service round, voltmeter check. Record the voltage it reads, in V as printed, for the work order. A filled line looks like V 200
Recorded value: V 85
